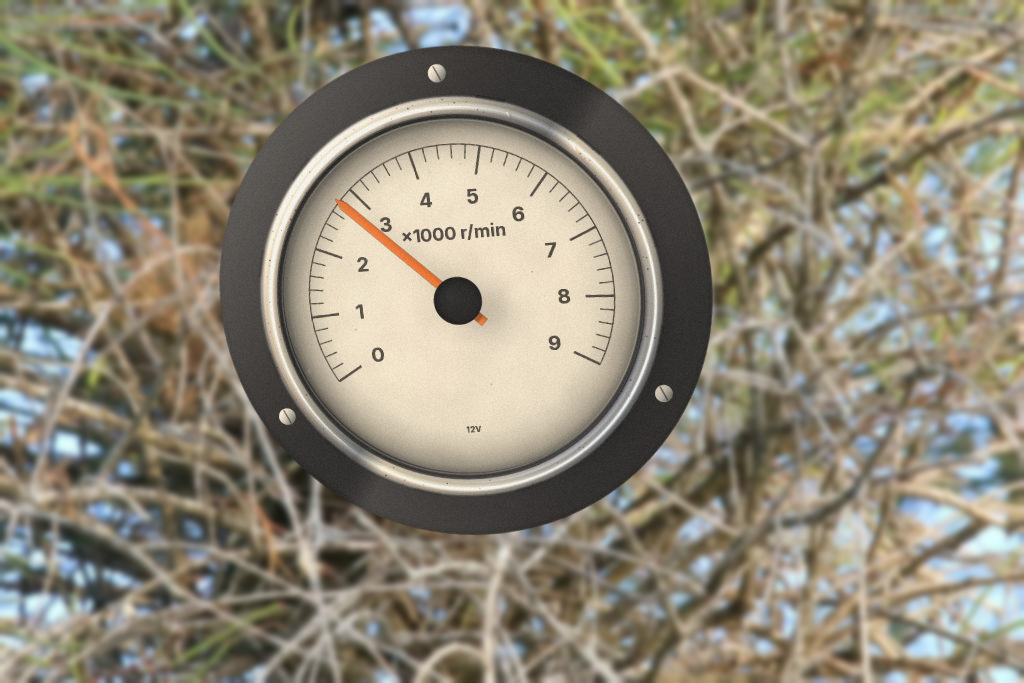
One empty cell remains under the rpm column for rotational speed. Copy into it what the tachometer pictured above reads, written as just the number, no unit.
2800
